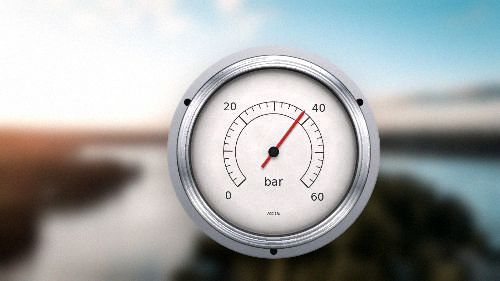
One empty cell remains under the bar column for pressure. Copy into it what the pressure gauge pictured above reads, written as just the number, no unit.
38
